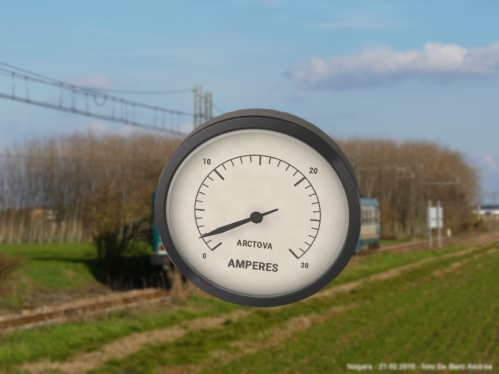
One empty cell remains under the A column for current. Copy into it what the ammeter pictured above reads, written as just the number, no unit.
2
